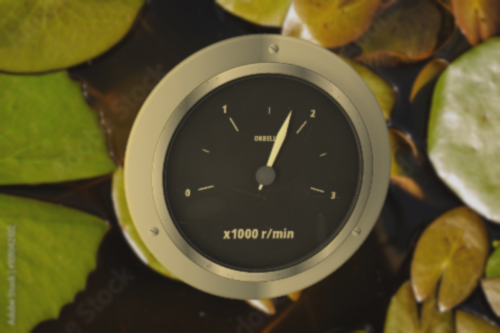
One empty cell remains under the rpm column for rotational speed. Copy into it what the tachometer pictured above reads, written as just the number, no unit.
1750
